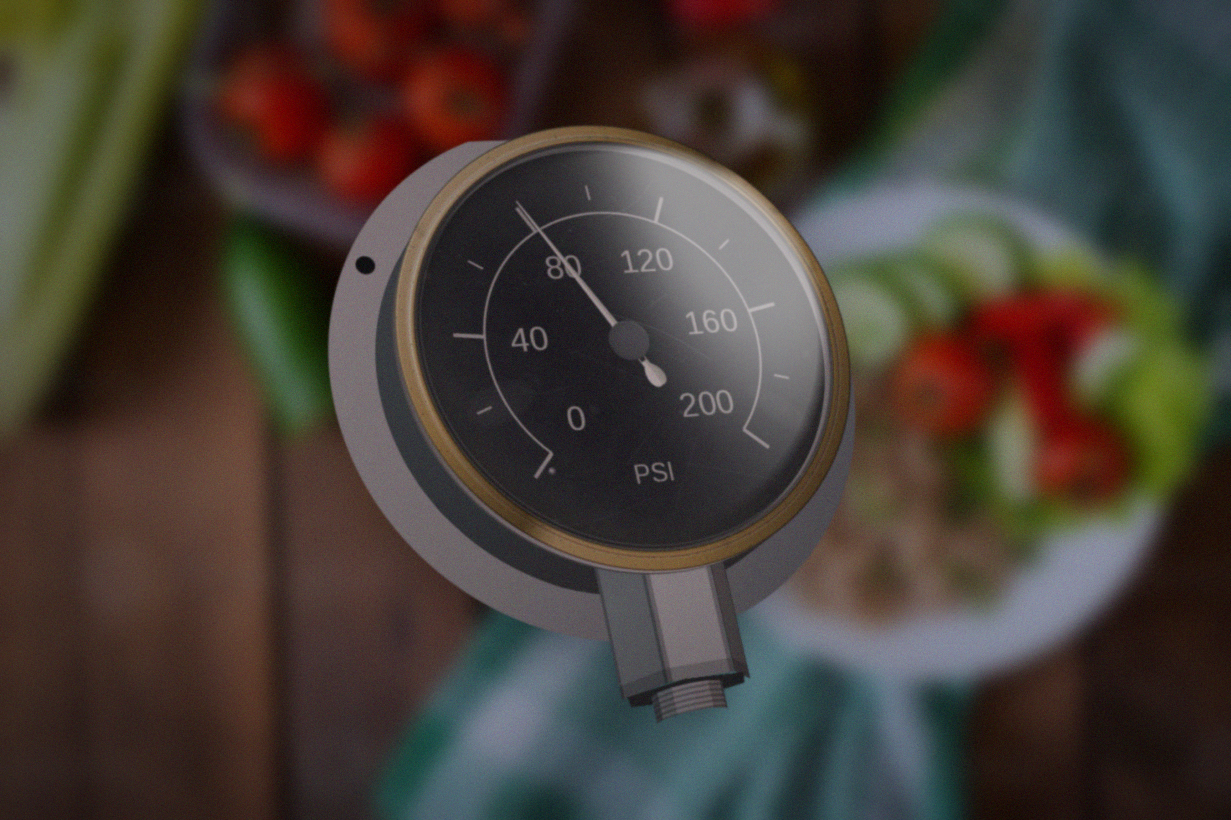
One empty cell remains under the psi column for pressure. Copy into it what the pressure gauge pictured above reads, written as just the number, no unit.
80
